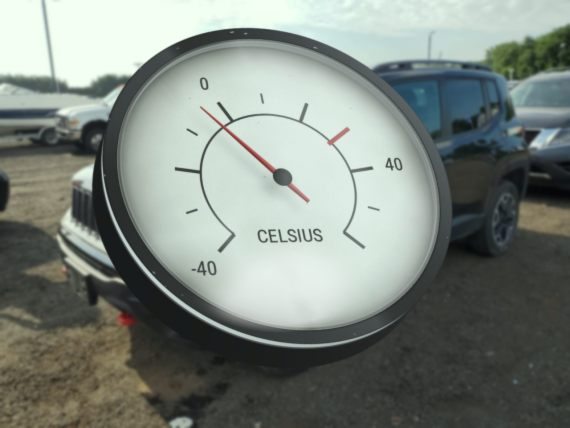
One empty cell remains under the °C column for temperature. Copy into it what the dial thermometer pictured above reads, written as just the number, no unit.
-5
